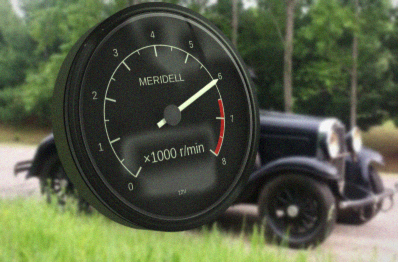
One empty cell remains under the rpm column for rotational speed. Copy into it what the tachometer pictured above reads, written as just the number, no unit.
6000
